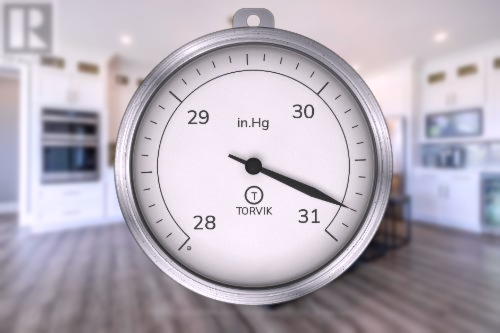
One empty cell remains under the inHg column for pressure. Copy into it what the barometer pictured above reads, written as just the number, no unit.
30.8
